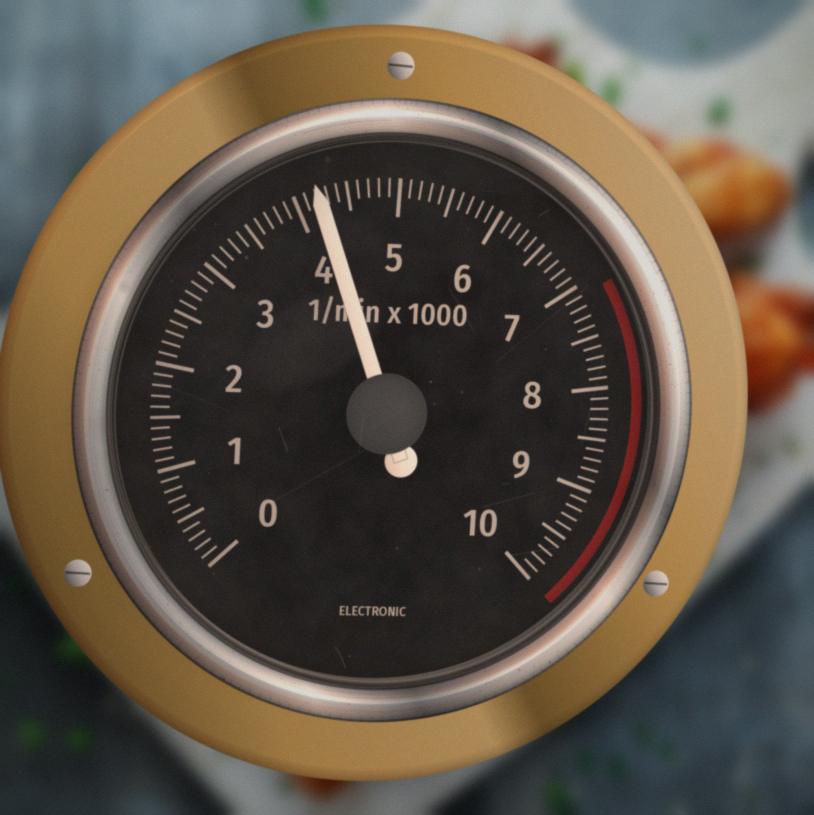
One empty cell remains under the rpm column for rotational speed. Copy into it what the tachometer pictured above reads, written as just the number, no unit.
4200
